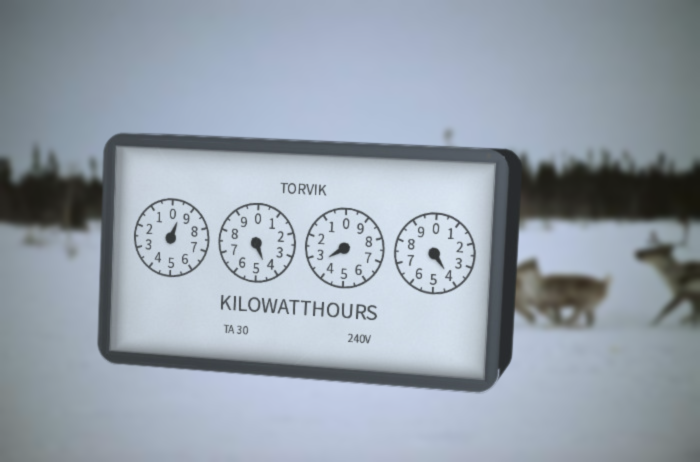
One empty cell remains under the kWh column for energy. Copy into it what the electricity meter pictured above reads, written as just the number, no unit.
9434
